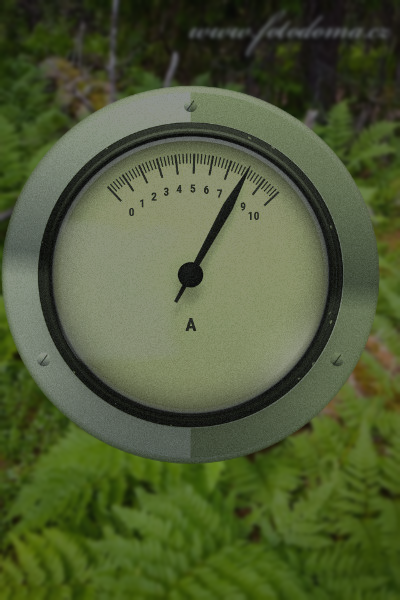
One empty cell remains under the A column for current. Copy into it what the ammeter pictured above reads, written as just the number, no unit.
8
